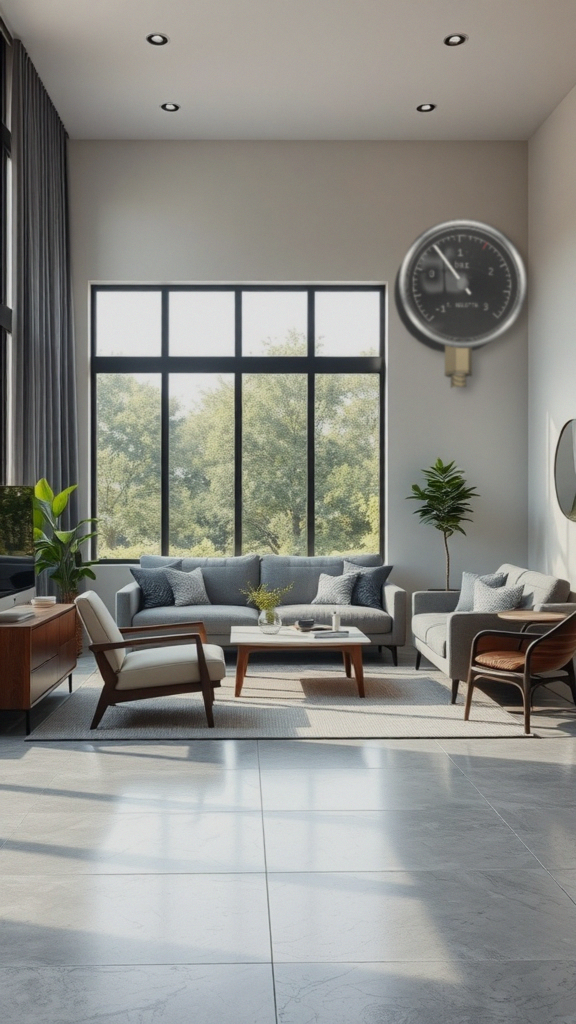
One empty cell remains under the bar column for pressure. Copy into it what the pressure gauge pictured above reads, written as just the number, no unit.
0.5
